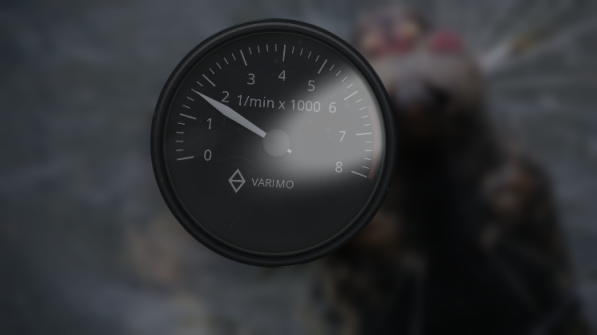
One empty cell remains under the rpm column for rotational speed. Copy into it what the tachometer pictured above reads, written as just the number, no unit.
1600
